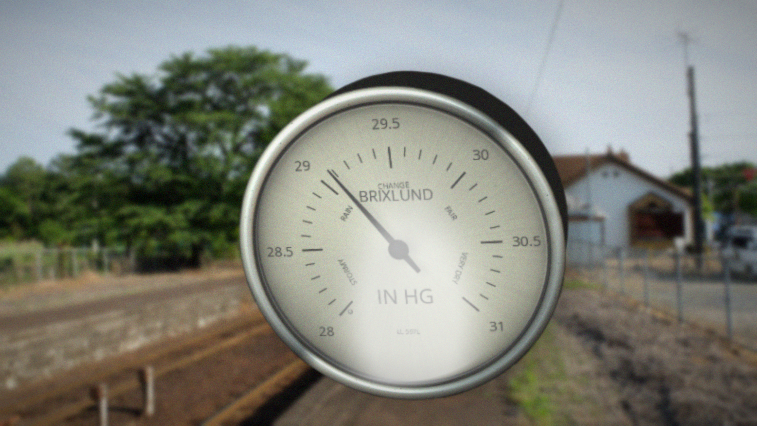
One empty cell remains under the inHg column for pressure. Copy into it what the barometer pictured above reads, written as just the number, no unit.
29.1
